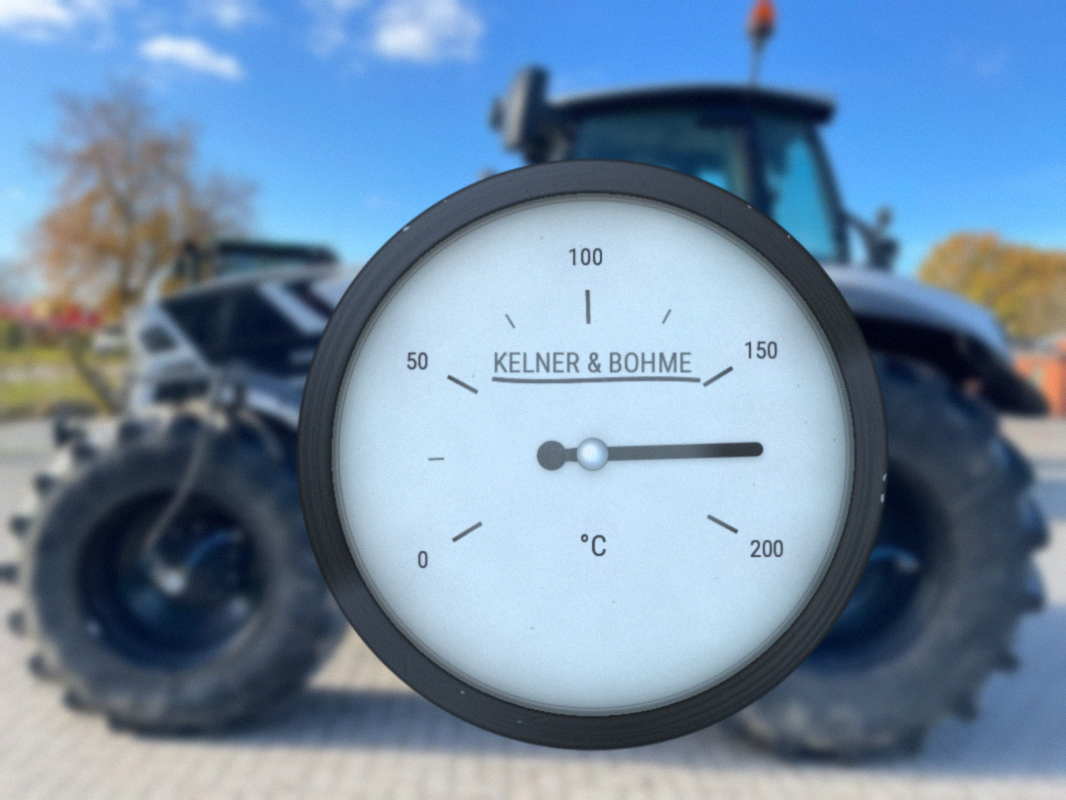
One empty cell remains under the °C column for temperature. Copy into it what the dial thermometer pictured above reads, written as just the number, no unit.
175
